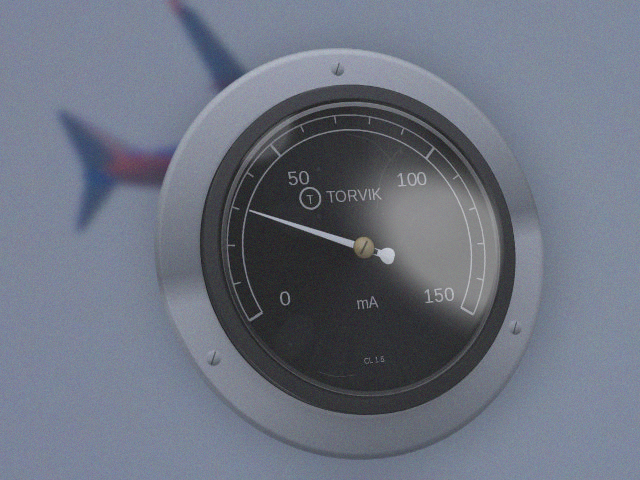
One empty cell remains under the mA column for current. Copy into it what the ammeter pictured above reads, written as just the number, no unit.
30
